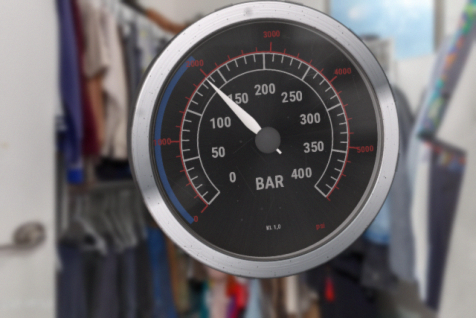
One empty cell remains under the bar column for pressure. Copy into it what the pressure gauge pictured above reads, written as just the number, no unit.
135
